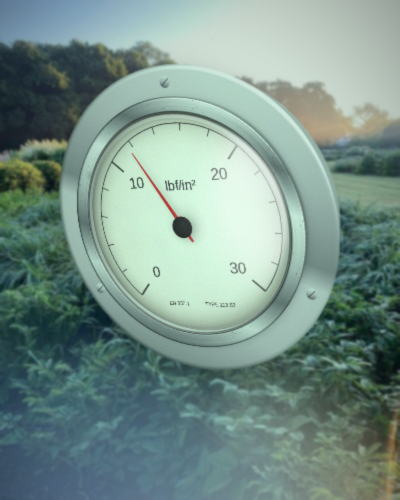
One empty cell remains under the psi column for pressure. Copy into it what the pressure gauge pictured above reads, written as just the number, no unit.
12
